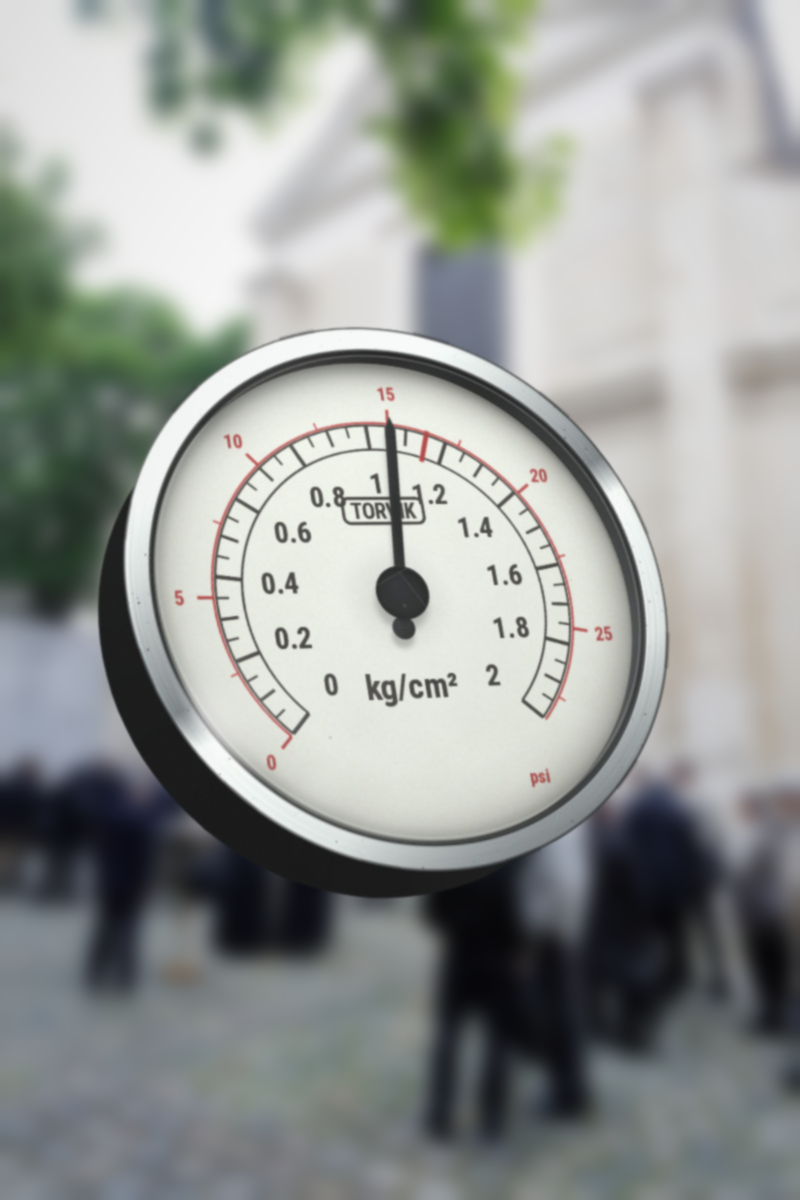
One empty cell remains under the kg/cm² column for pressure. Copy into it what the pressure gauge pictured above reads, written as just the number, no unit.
1.05
